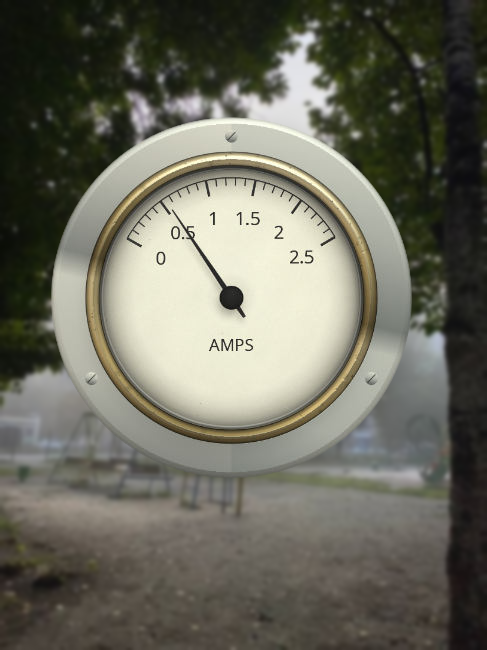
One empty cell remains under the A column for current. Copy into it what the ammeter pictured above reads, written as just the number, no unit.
0.55
